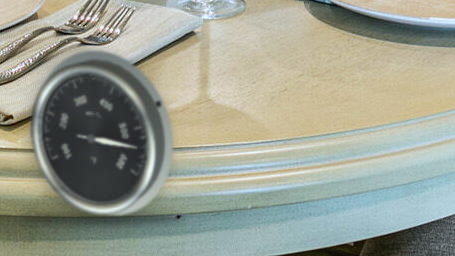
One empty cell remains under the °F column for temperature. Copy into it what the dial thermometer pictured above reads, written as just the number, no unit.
540
